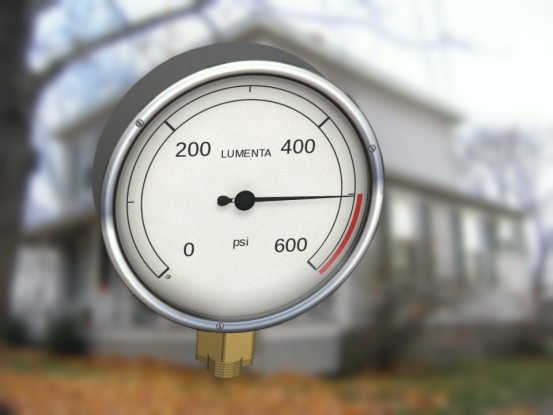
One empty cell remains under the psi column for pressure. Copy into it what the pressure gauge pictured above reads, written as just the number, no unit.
500
